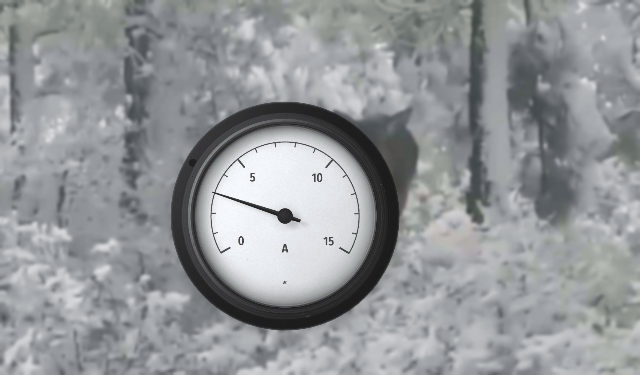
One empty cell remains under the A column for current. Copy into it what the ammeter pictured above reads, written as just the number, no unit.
3
